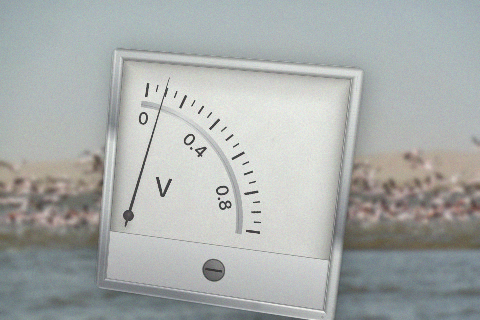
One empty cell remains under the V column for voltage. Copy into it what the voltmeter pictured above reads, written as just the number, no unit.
0.1
